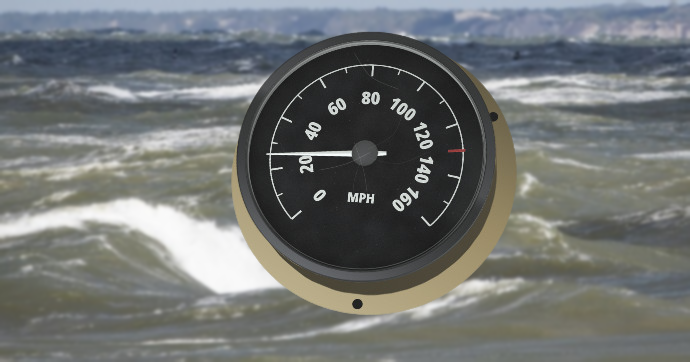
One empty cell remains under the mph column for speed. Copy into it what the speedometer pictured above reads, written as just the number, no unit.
25
